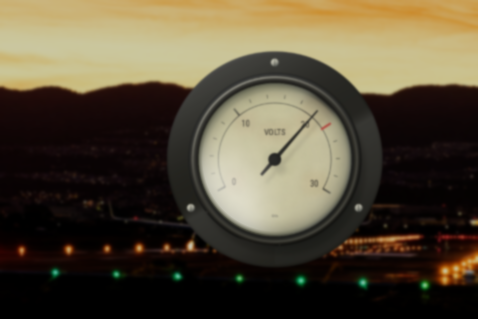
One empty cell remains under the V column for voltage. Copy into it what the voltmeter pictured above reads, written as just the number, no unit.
20
